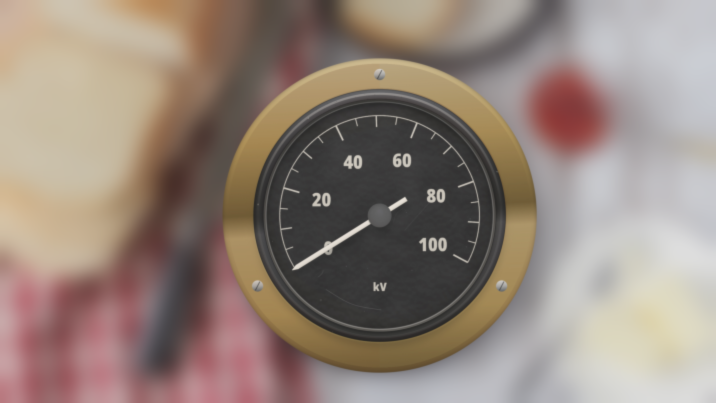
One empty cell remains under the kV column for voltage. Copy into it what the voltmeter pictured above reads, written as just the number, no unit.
0
